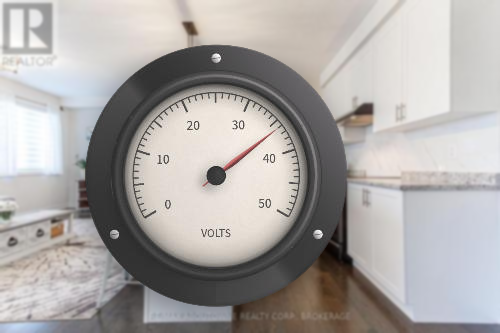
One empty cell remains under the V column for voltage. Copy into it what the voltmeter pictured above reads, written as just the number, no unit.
36
